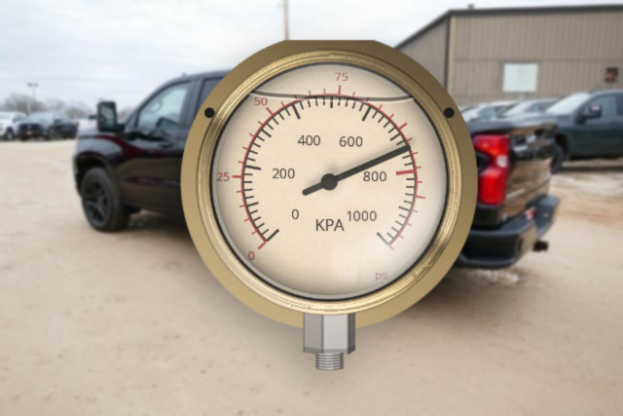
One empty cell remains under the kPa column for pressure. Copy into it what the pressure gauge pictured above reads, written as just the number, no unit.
740
